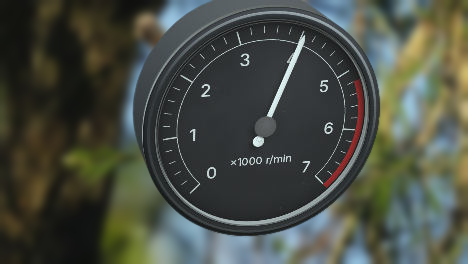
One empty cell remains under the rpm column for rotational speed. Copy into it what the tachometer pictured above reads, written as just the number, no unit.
4000
